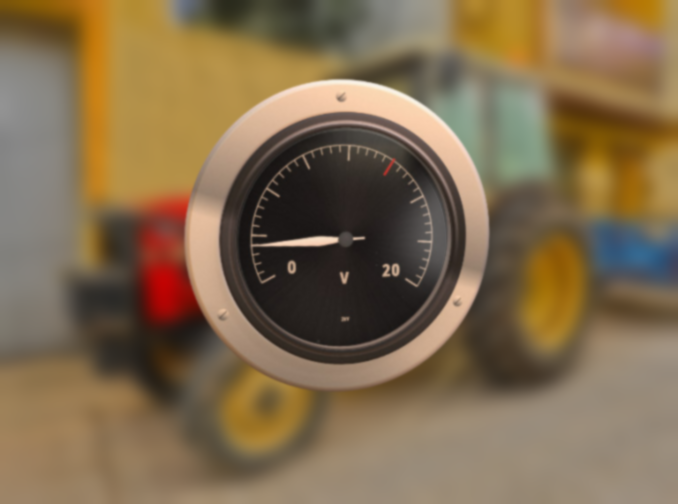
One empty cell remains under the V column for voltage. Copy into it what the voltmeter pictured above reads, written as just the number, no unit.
2
